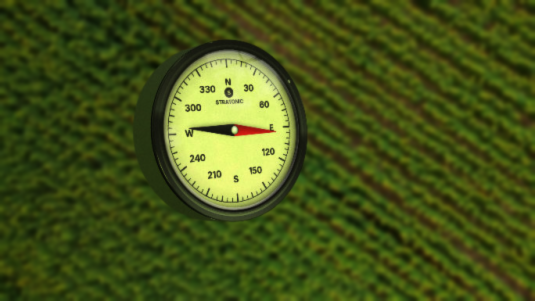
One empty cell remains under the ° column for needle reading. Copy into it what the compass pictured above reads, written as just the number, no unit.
95
